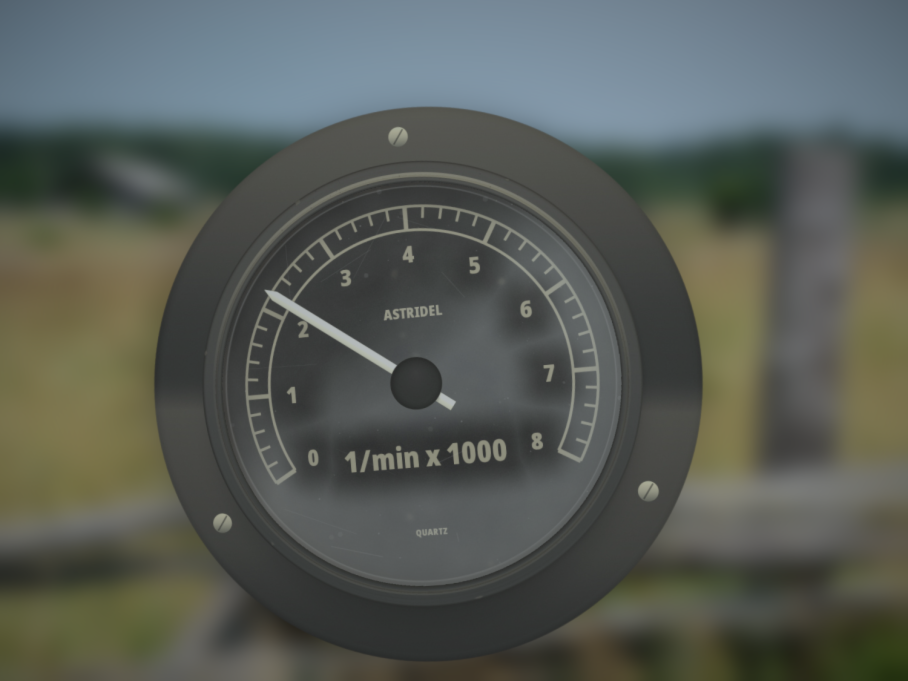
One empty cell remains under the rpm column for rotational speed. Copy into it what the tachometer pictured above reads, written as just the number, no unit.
2200
